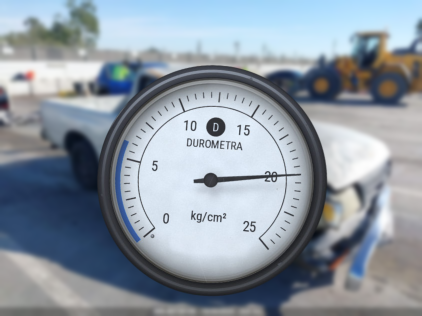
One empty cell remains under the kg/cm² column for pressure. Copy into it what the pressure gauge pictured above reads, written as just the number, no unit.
20
